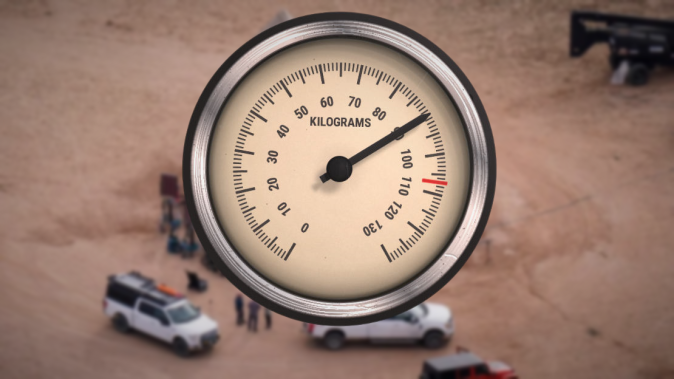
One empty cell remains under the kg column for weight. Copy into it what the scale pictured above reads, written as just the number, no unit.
90
